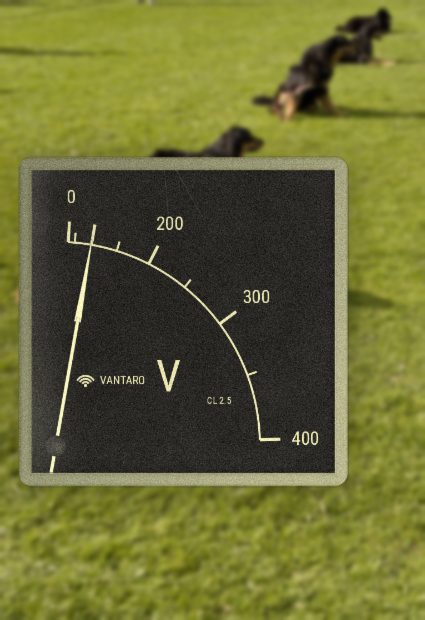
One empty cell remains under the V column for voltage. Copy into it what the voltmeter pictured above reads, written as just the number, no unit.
100
